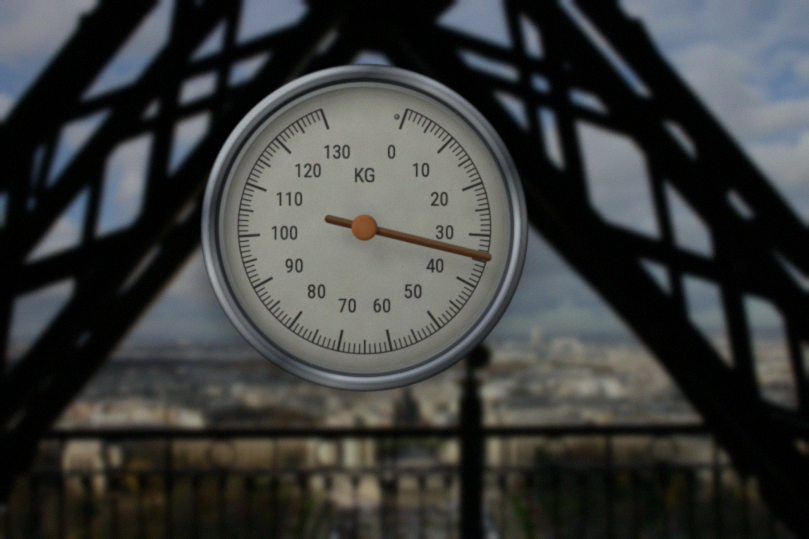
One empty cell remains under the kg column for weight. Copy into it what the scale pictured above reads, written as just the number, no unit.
34
